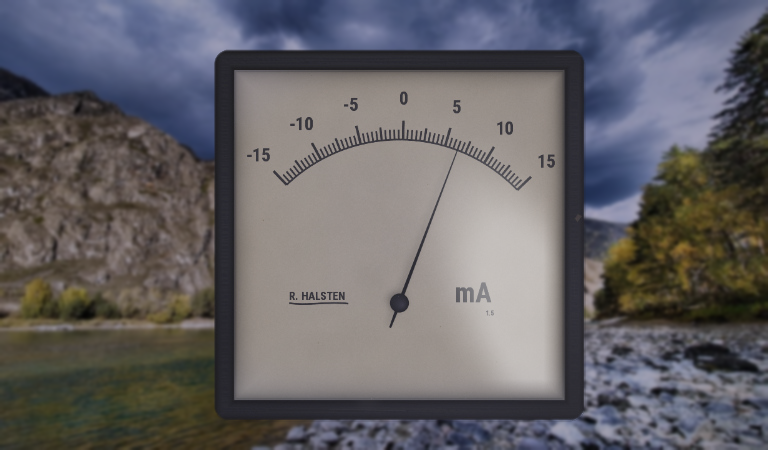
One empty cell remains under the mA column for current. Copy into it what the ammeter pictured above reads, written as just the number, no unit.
6.5
